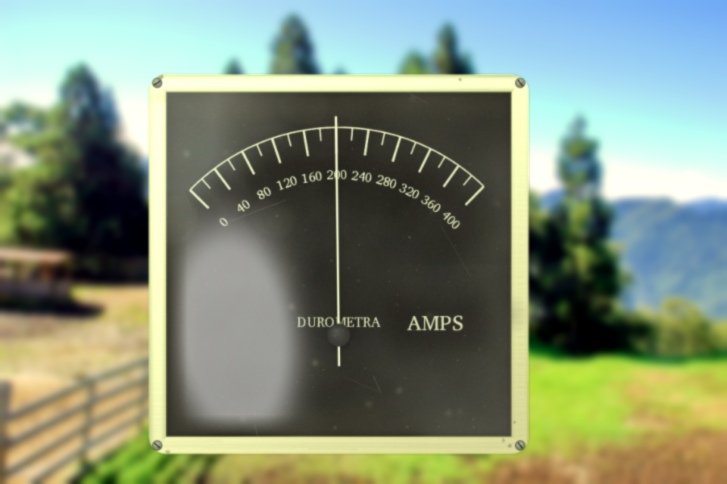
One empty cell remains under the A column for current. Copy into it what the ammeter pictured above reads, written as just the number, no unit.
200
